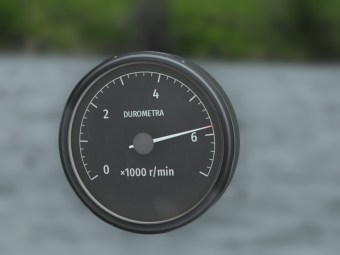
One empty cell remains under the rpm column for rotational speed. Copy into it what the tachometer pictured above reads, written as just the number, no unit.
5800
